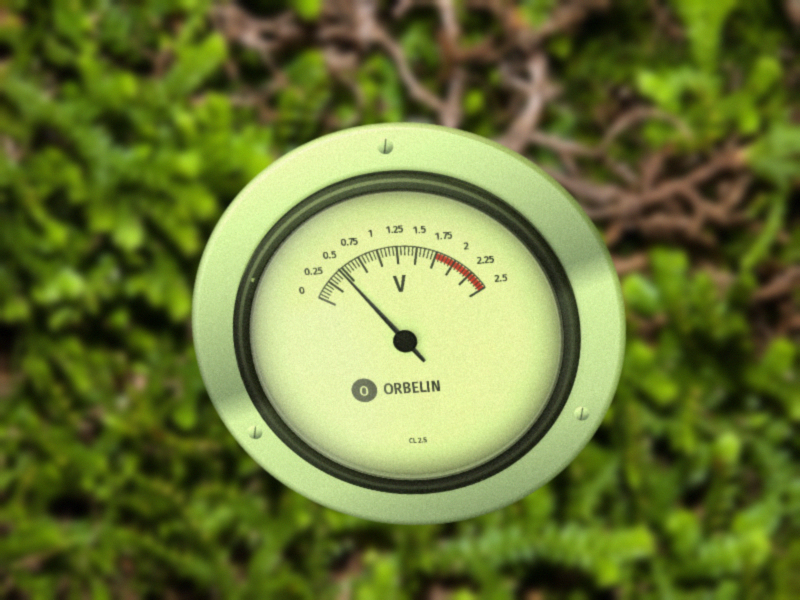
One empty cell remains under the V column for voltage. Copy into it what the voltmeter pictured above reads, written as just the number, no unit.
0.5
